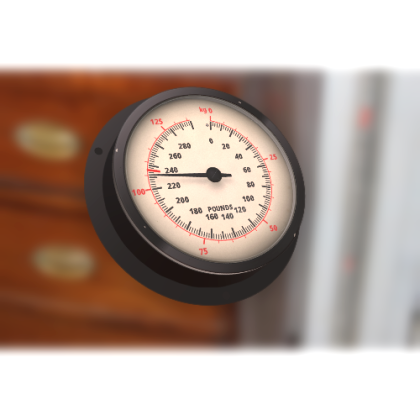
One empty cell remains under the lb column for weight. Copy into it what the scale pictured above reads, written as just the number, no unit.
230
